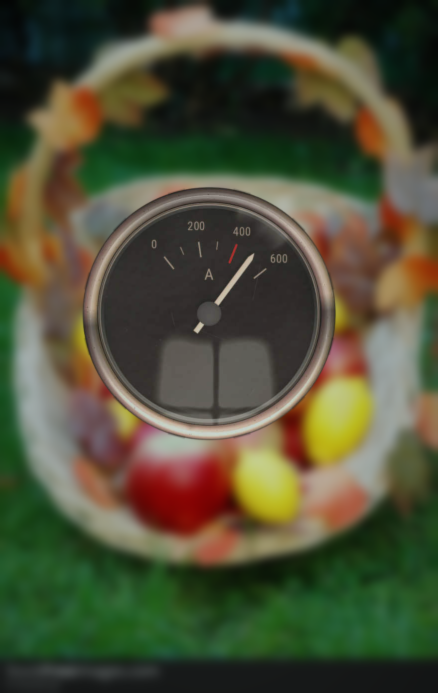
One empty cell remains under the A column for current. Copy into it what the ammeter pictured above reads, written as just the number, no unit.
500
